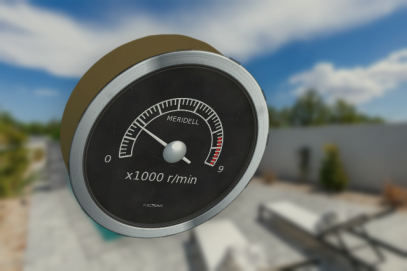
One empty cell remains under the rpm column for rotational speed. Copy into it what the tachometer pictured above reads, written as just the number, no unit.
1800
